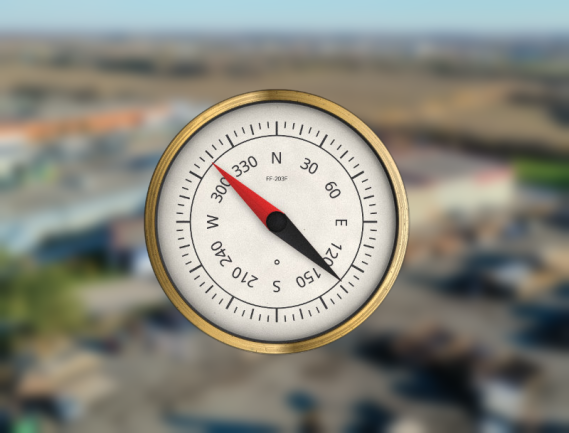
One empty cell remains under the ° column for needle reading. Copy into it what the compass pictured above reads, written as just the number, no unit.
312.5
